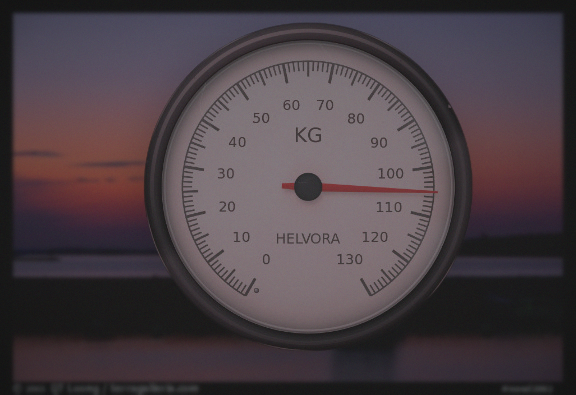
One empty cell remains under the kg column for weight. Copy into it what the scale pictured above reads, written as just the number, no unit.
105
